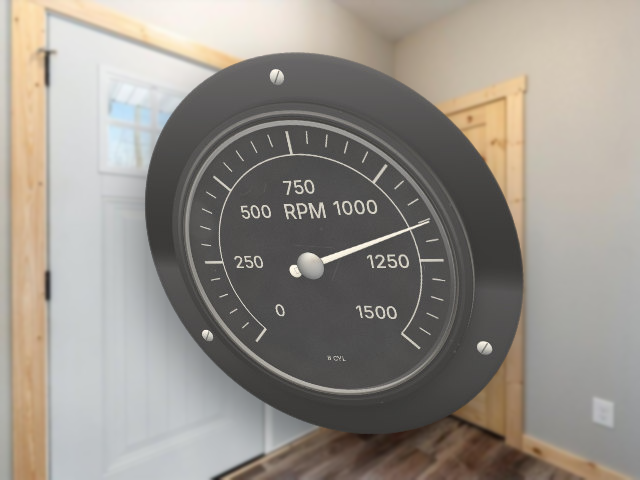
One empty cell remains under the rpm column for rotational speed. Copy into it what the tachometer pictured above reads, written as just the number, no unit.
1150
